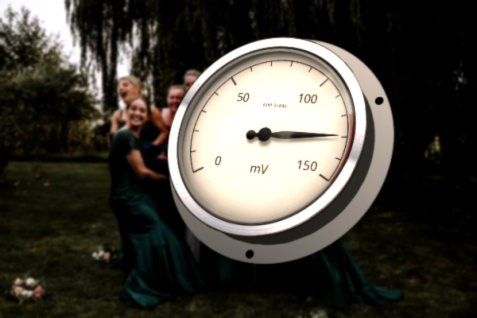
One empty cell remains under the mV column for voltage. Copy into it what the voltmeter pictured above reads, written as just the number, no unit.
130
